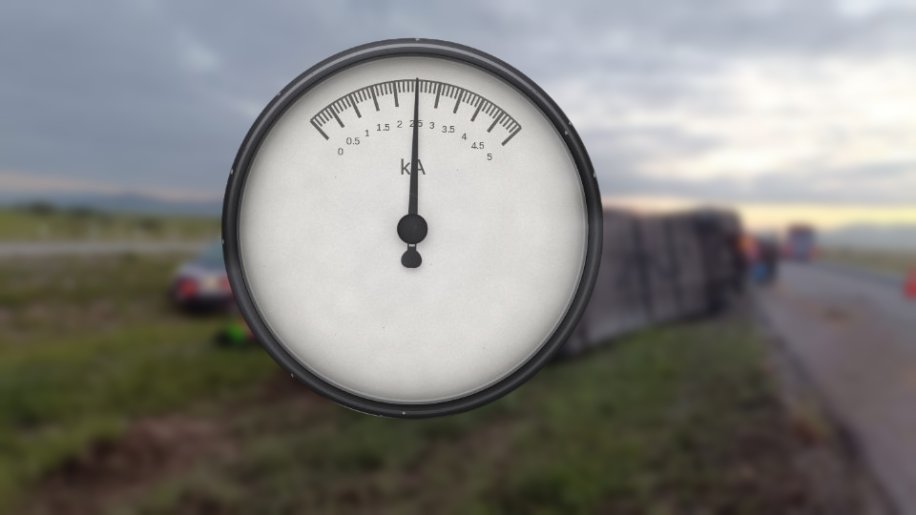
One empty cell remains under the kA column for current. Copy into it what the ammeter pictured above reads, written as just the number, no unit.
2.5
